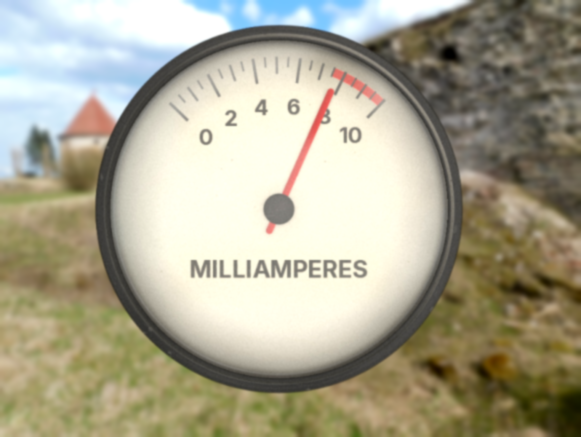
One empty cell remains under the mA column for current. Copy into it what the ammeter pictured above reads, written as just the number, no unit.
7.75
